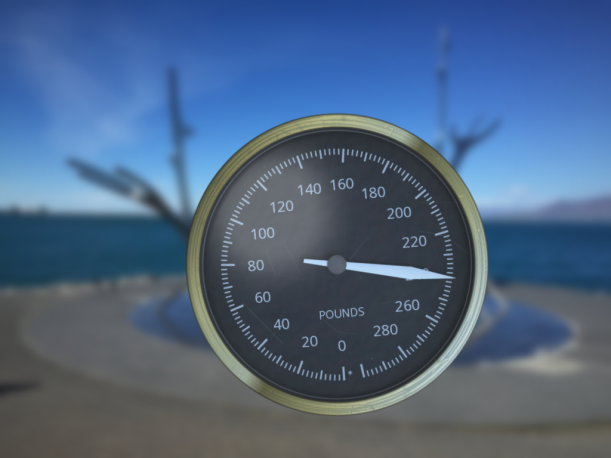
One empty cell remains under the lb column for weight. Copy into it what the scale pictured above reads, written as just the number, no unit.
240
